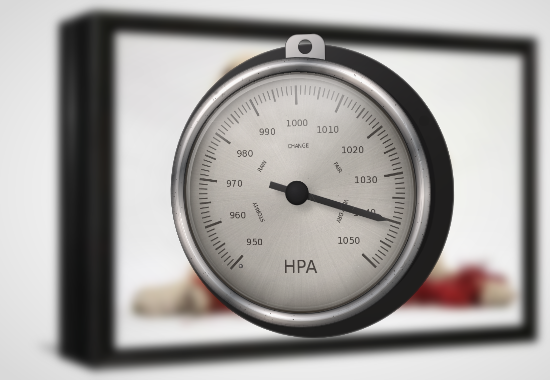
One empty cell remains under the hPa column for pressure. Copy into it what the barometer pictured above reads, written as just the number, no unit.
1040
